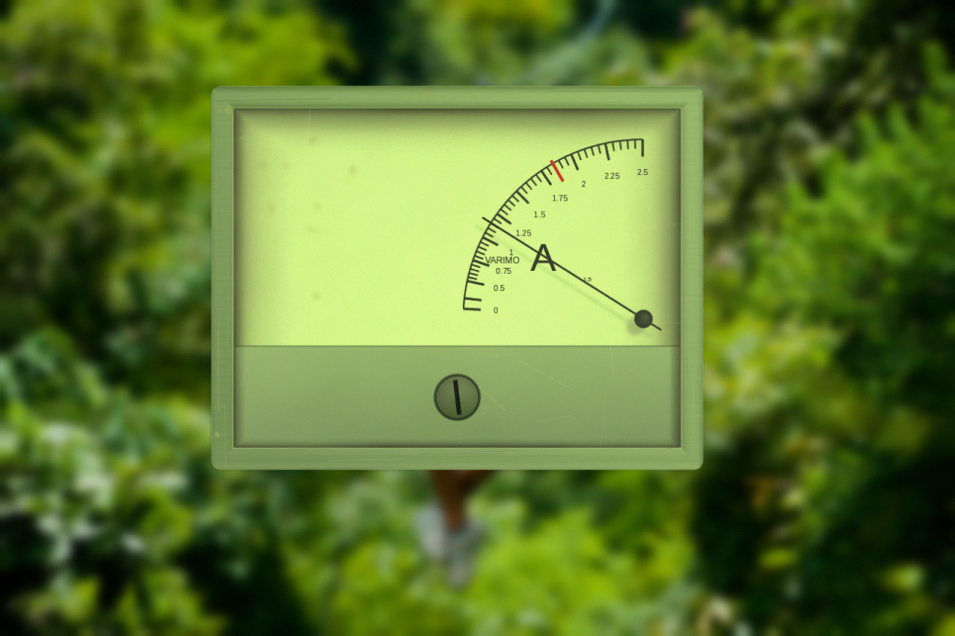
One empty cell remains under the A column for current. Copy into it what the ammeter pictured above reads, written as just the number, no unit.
1.15
